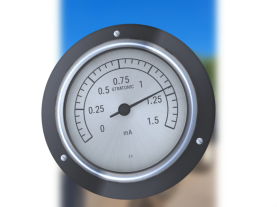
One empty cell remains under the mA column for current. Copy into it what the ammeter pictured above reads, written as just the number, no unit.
1.2
